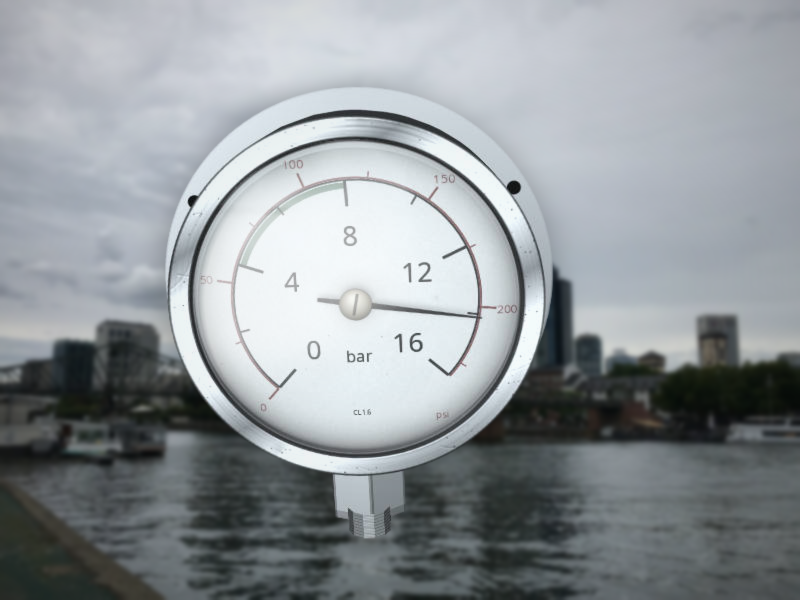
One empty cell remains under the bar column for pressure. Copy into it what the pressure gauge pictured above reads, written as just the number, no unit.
14
